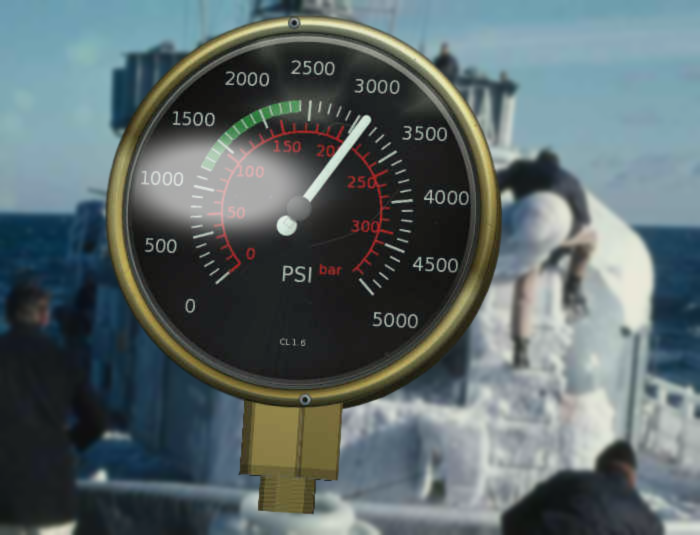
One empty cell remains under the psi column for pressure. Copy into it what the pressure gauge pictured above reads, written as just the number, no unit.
3100
